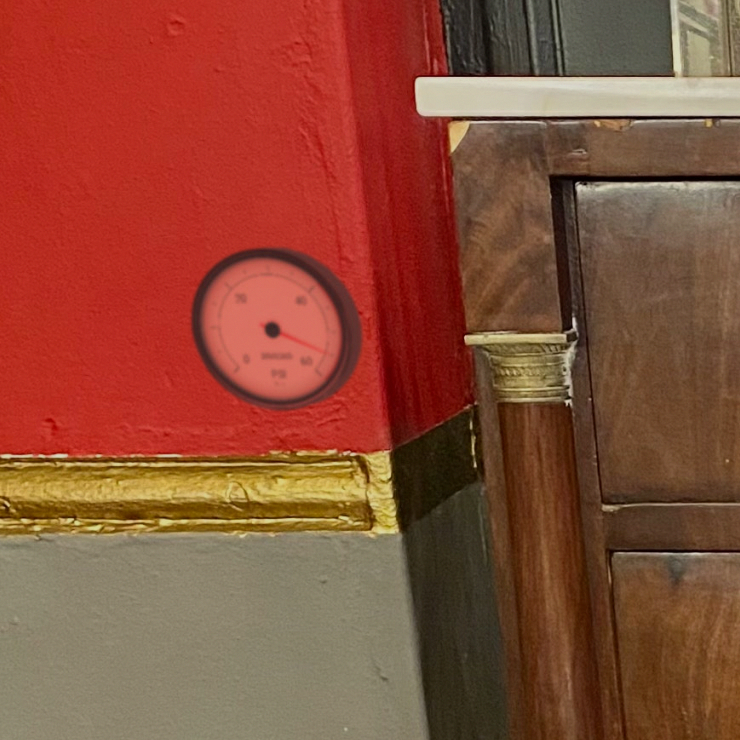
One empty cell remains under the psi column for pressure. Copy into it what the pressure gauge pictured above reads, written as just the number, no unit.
55
